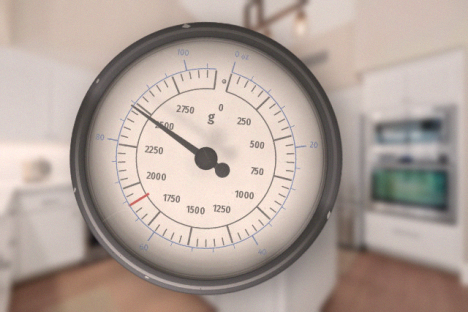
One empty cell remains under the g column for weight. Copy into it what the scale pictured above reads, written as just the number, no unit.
2475
